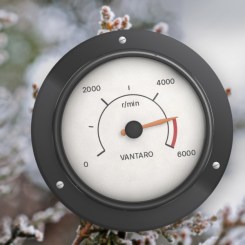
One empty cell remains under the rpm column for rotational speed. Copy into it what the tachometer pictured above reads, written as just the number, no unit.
5000
